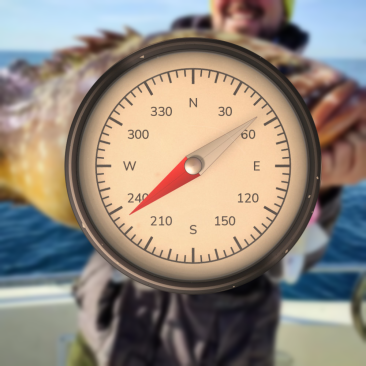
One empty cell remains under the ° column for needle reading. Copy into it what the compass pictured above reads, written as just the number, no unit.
232.5
